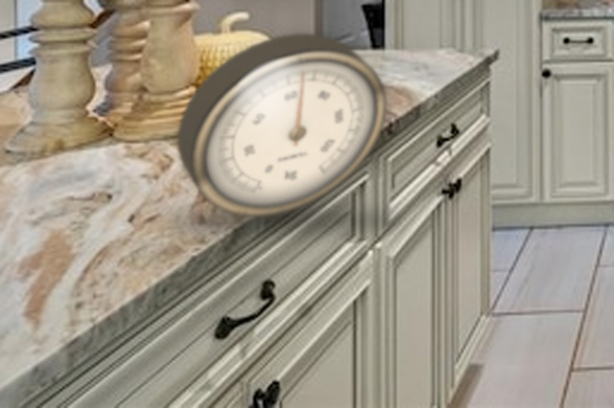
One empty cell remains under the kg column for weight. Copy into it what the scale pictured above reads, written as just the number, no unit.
65
